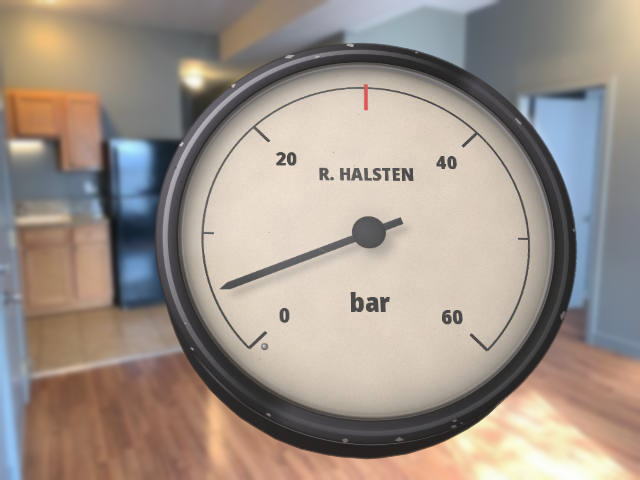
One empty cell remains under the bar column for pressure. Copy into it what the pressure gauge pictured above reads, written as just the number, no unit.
5
